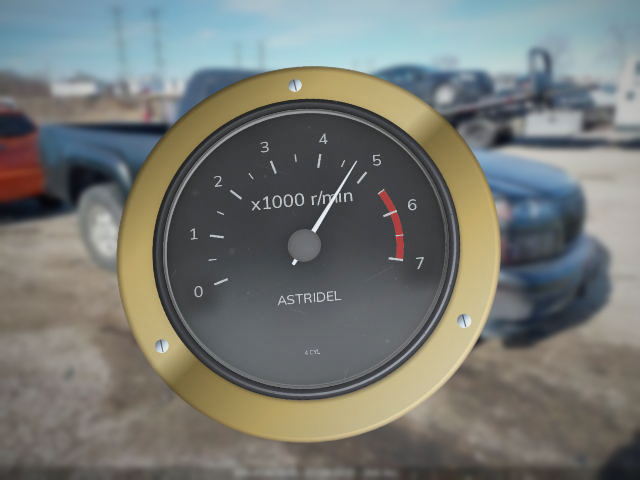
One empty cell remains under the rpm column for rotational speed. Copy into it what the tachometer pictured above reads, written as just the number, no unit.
4750
